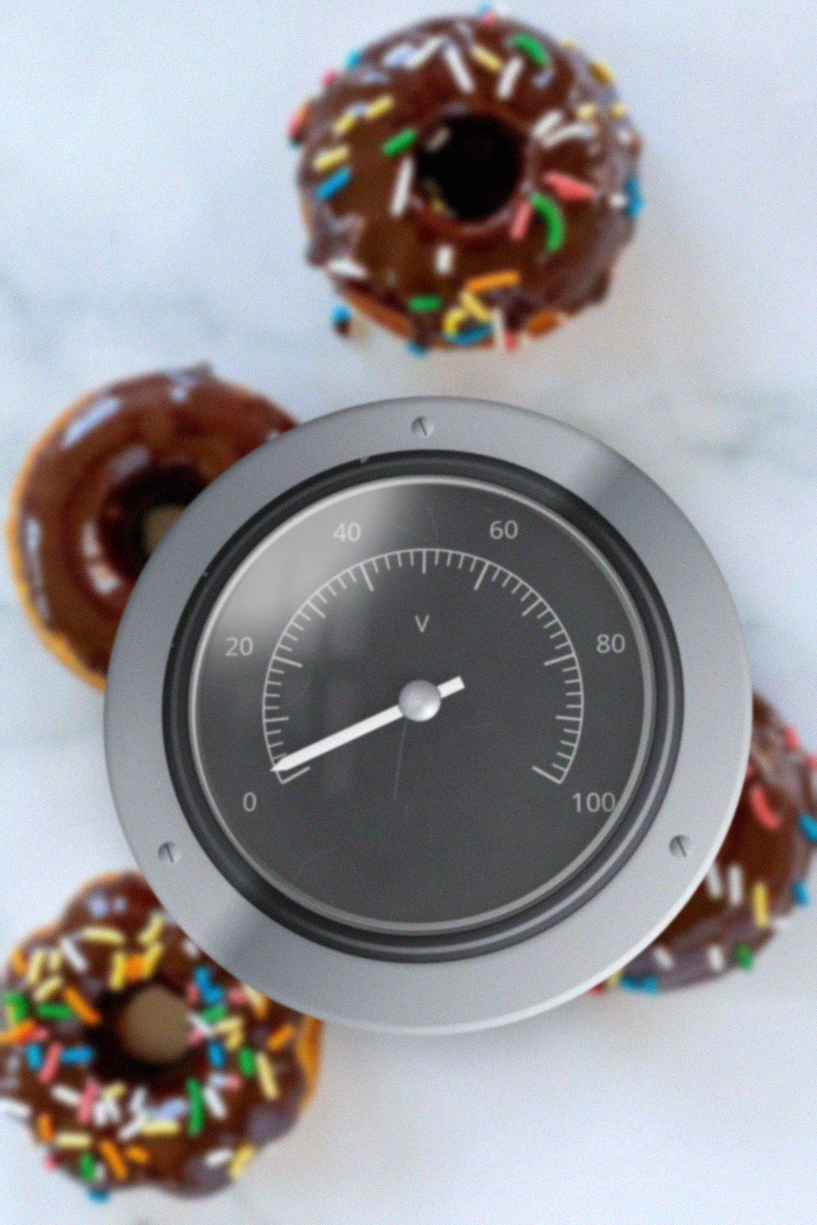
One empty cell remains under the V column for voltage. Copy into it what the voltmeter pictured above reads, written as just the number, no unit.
2
